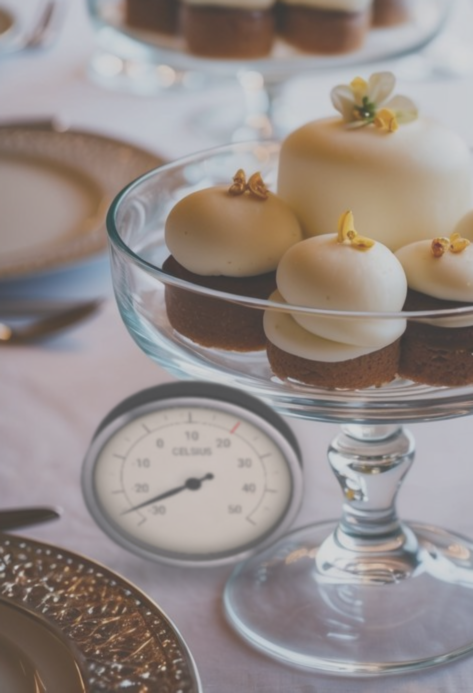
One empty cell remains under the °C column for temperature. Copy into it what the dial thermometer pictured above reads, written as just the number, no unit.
-25
